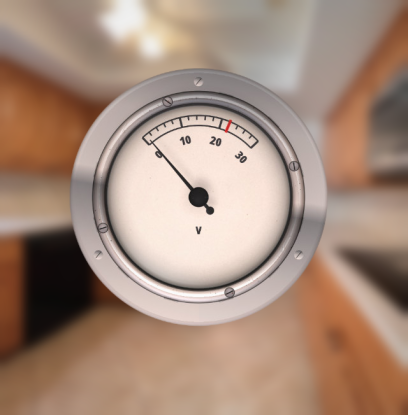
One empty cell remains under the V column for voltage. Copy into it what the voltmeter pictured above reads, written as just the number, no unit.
1
